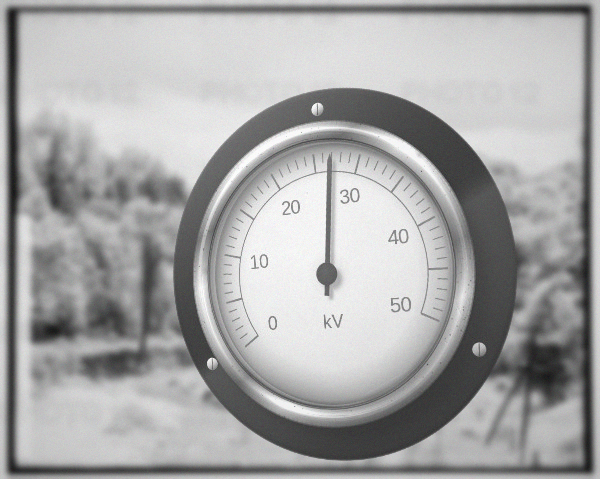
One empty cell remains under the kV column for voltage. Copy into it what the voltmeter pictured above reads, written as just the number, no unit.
27
